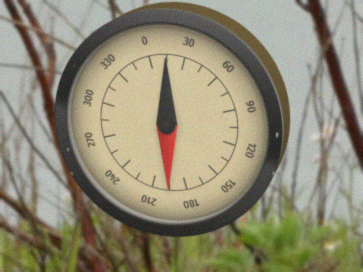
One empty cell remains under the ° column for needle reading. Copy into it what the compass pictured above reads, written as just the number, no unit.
195
